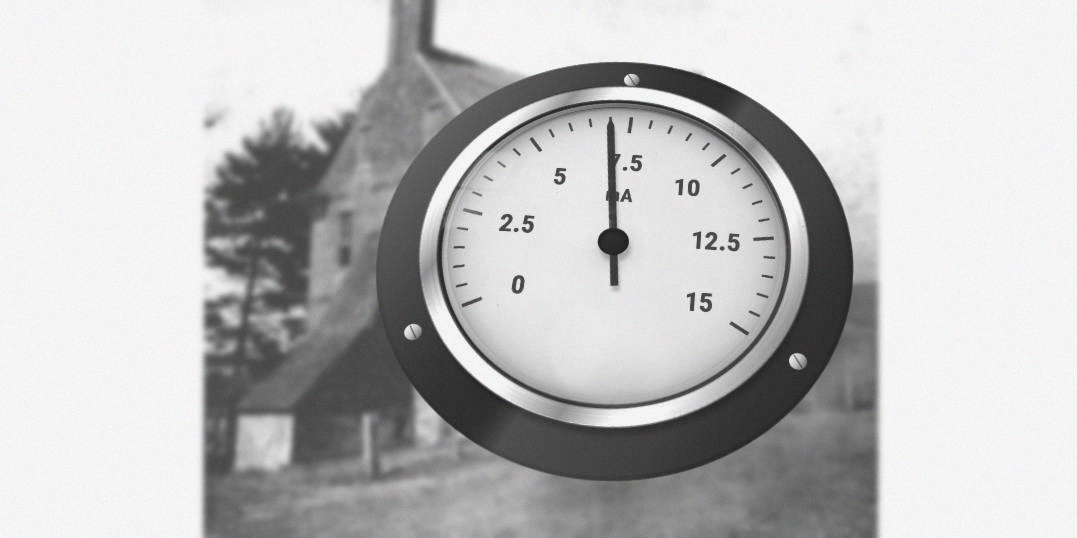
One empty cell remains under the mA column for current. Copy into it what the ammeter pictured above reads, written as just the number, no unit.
7
